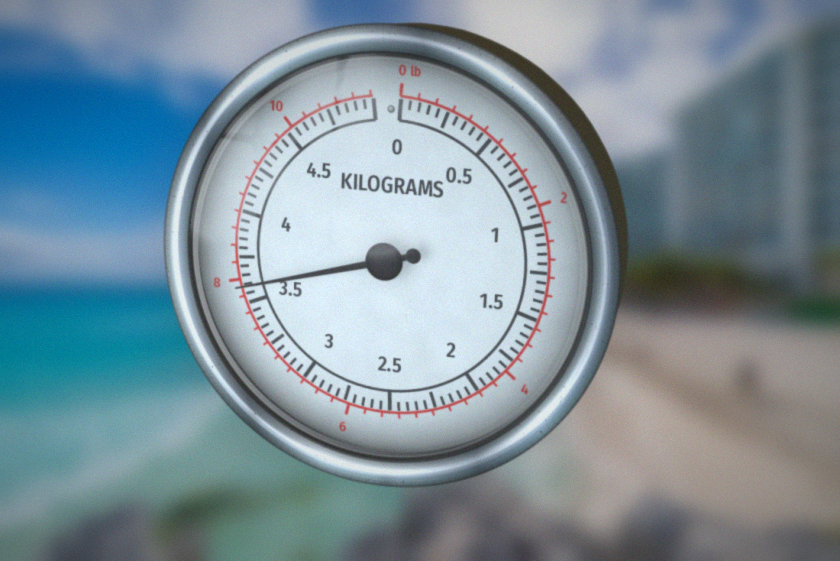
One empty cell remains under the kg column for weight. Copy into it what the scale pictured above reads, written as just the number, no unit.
3.6
